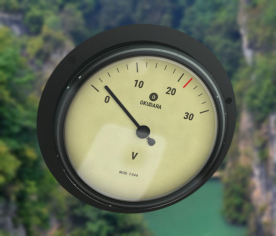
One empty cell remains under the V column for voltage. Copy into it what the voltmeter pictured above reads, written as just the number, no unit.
2
